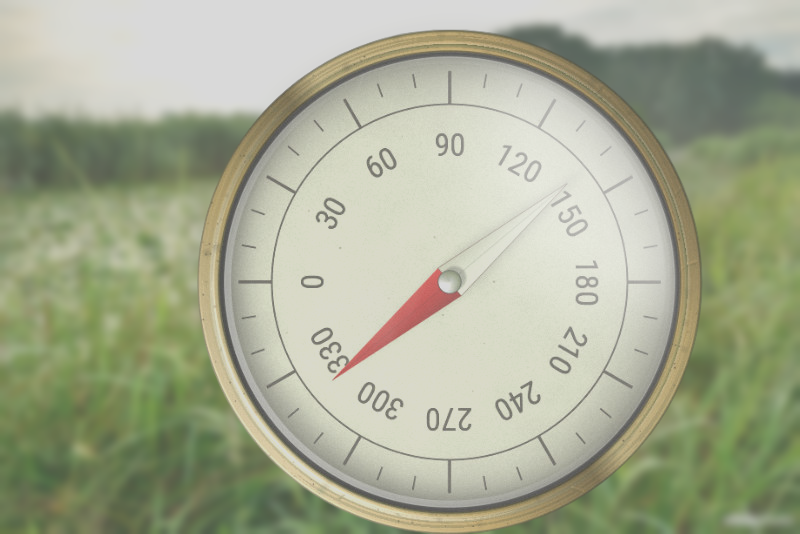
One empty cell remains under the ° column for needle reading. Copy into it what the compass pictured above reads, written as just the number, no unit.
320
